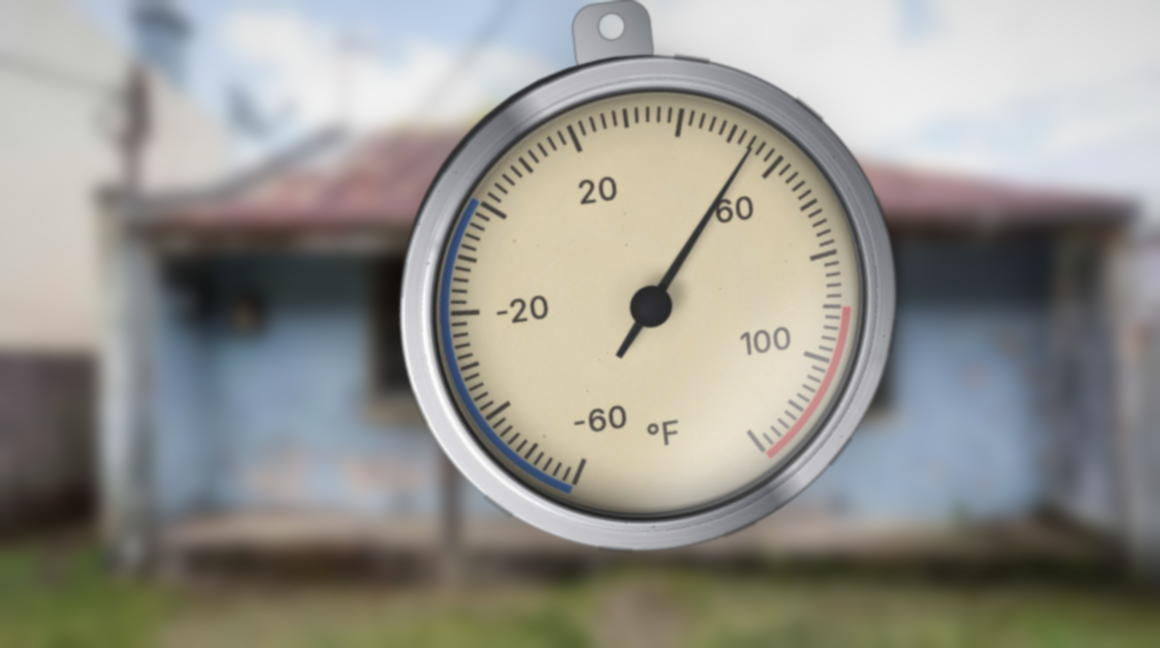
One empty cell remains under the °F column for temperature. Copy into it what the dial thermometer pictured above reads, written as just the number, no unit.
54
